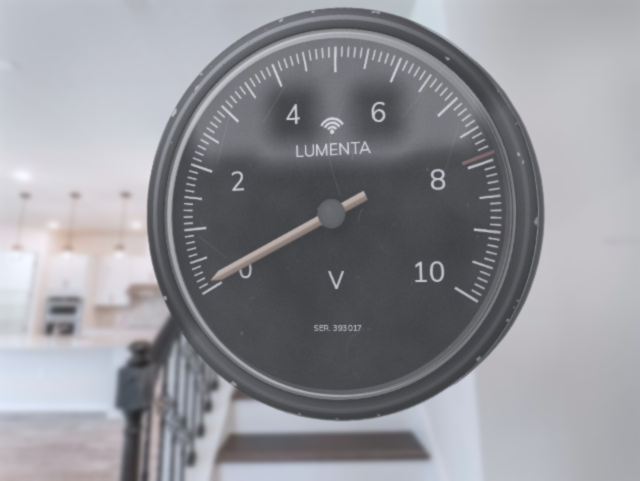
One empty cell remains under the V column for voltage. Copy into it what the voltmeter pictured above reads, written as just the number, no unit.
0.1
